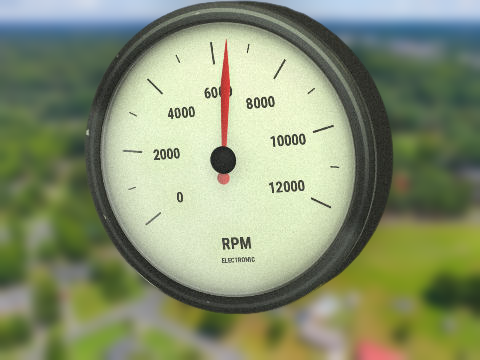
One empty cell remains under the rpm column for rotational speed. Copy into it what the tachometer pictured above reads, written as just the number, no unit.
6500
